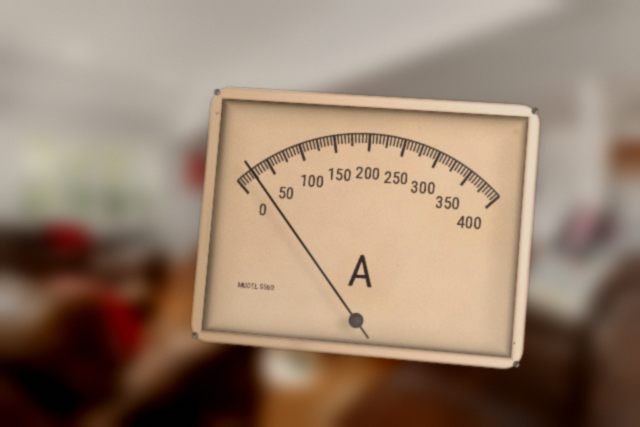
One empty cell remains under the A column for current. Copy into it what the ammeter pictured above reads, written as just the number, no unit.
25
